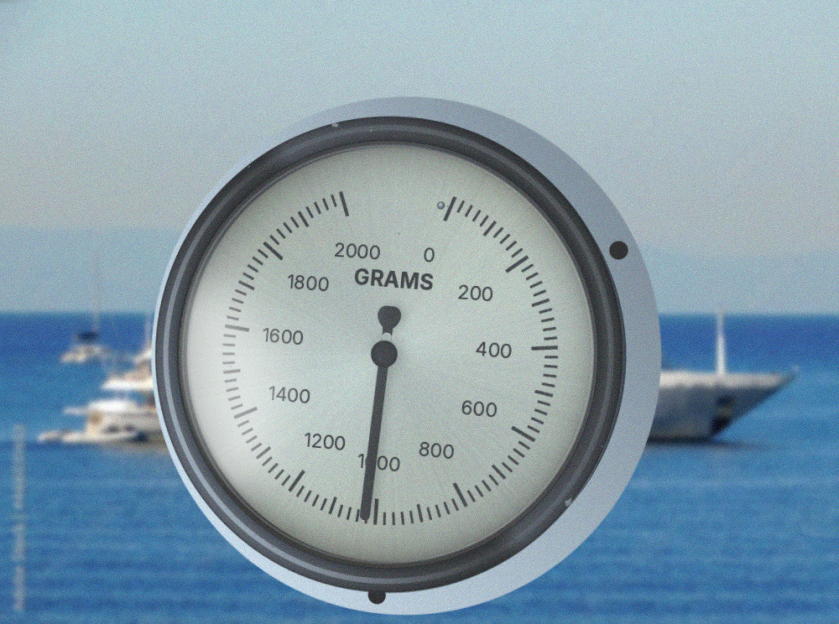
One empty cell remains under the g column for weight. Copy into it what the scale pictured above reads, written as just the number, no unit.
1020
